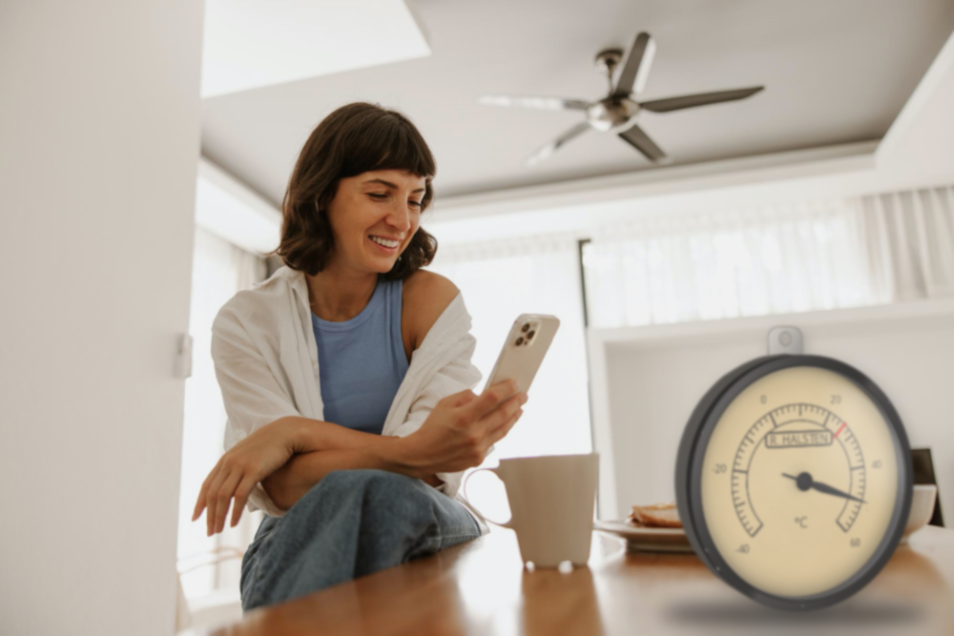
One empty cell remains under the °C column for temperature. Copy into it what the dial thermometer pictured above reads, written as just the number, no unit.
50
